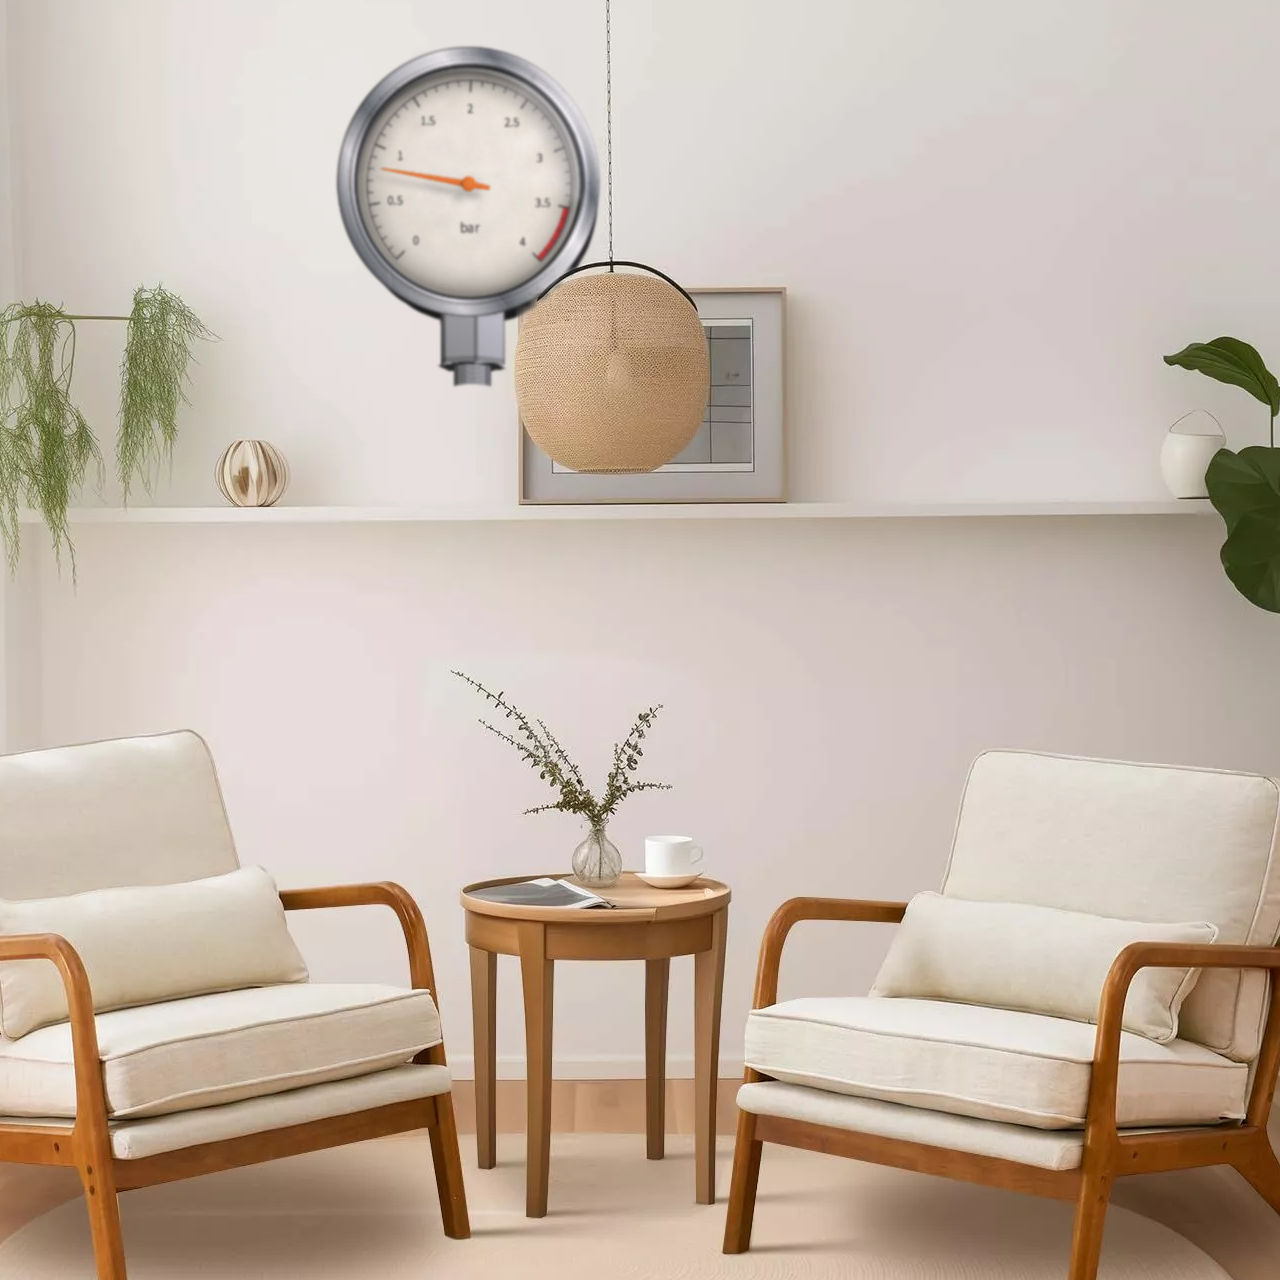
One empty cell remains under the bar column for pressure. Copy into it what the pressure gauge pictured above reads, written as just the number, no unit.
0.8
